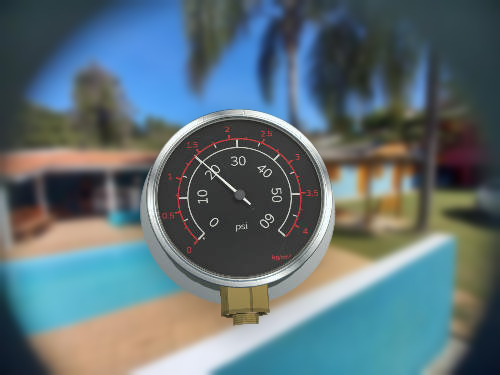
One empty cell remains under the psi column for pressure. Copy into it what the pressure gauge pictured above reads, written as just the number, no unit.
20
